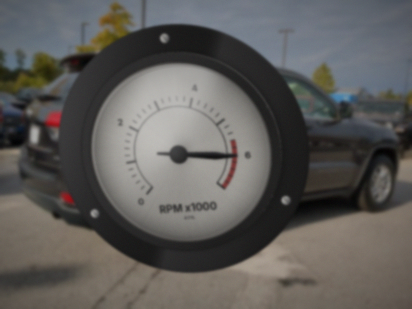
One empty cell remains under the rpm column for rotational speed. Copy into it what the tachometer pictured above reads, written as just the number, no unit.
6000
